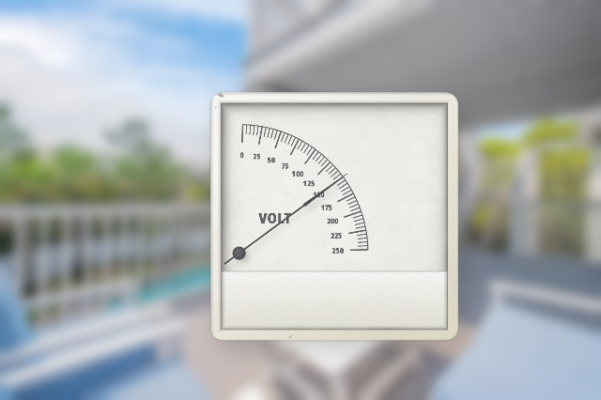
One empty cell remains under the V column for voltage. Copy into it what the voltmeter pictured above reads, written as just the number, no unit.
150
